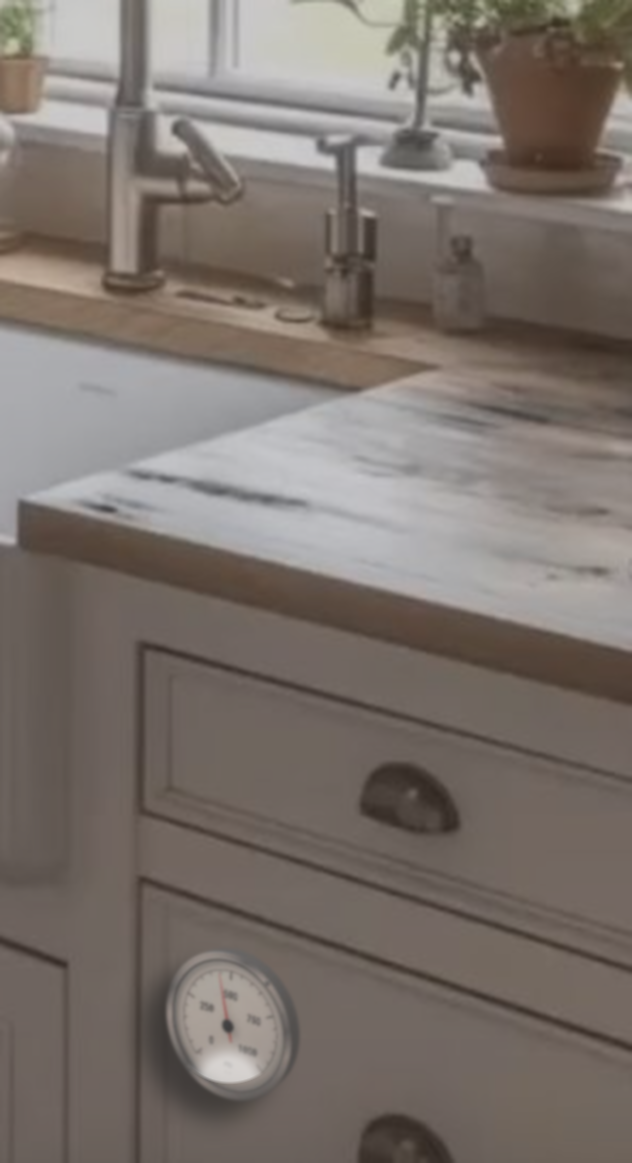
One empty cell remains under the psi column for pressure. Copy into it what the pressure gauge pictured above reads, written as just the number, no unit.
450
